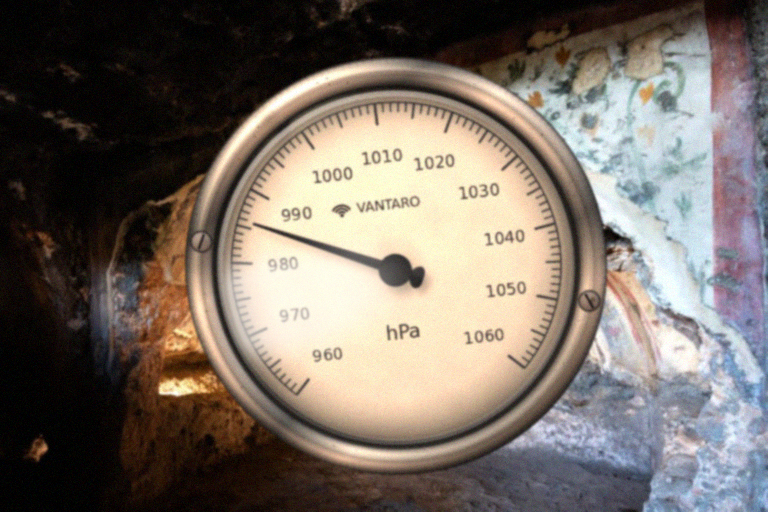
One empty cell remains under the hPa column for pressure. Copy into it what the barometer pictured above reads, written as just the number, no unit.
986
